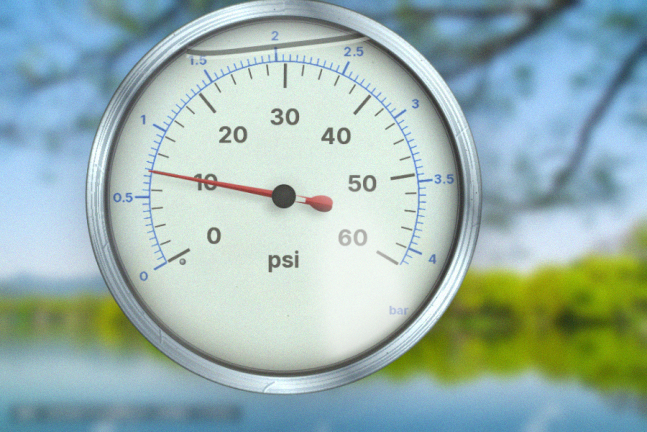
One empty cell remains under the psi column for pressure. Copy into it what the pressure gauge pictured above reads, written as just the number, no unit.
10
